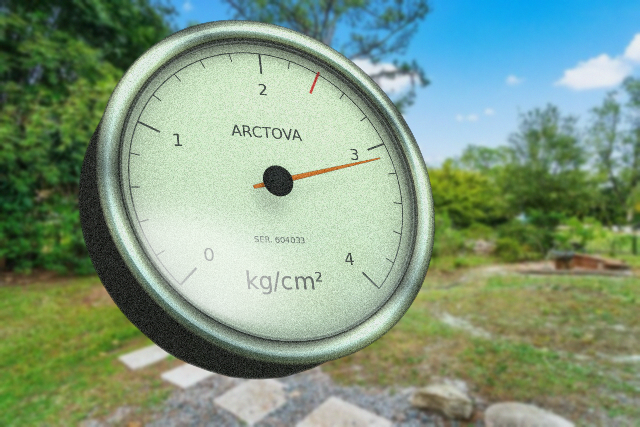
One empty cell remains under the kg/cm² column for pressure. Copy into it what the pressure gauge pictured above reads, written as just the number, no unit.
3.1
